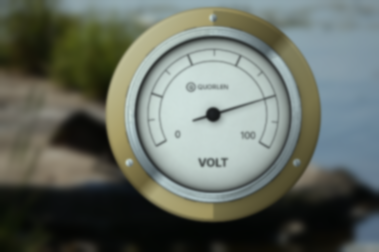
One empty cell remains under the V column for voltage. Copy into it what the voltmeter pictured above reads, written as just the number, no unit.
80
